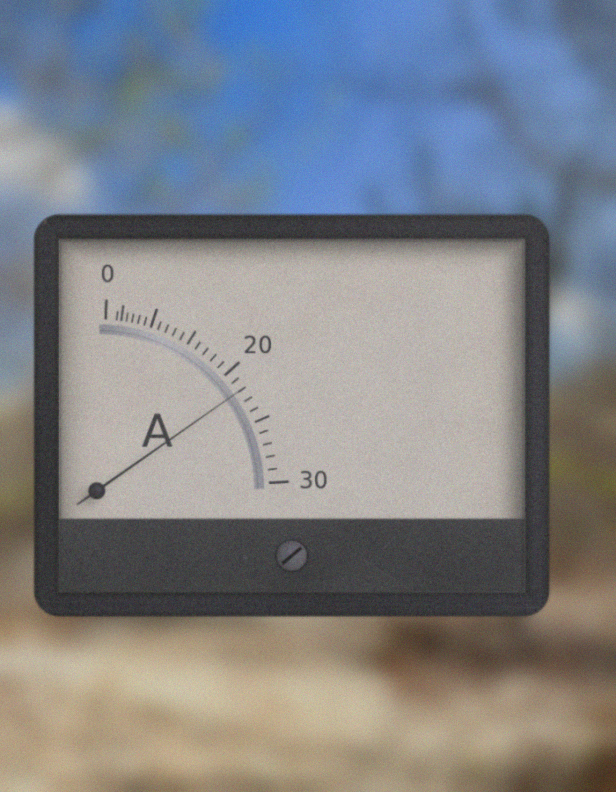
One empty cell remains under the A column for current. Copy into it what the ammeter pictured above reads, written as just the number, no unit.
22
